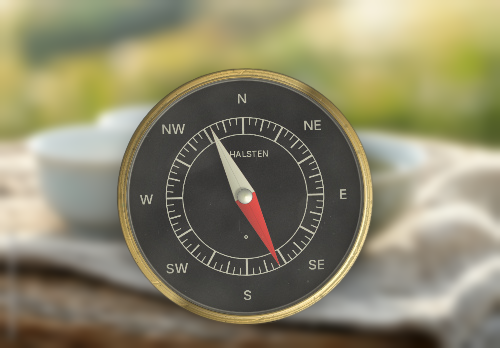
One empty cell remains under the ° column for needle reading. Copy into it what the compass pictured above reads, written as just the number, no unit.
155
